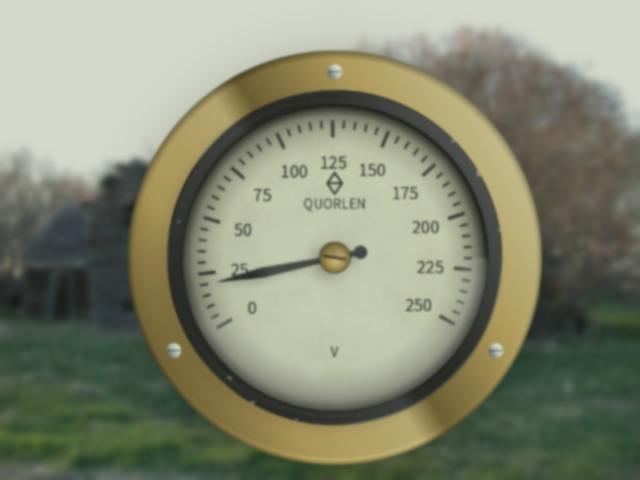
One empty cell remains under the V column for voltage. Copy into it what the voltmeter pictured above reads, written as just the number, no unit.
20
